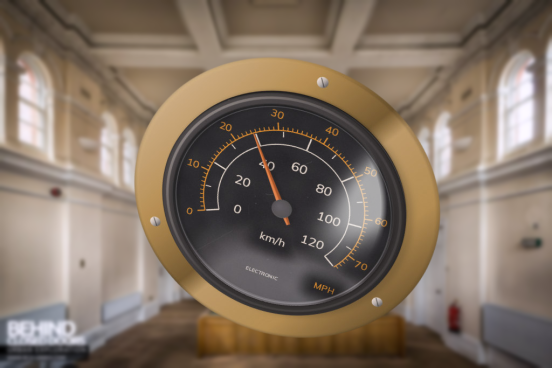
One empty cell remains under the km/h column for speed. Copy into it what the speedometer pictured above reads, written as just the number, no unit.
40
